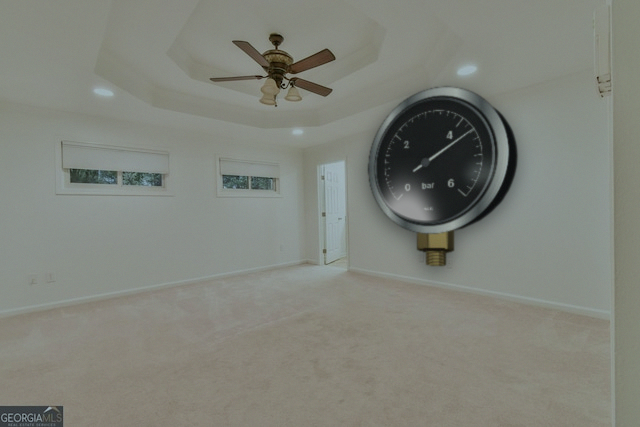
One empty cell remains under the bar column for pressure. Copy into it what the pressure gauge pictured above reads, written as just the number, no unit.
4.4
